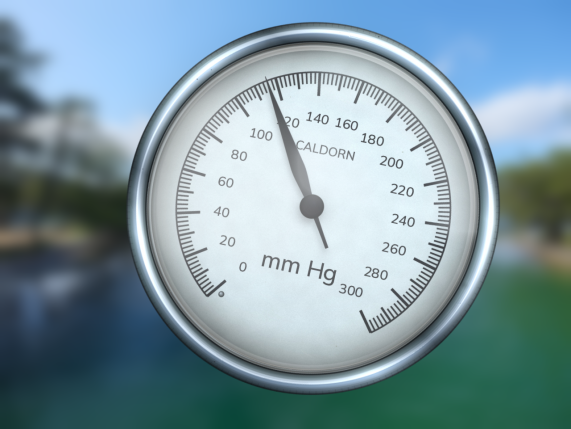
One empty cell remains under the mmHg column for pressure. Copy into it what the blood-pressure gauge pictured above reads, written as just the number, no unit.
116
